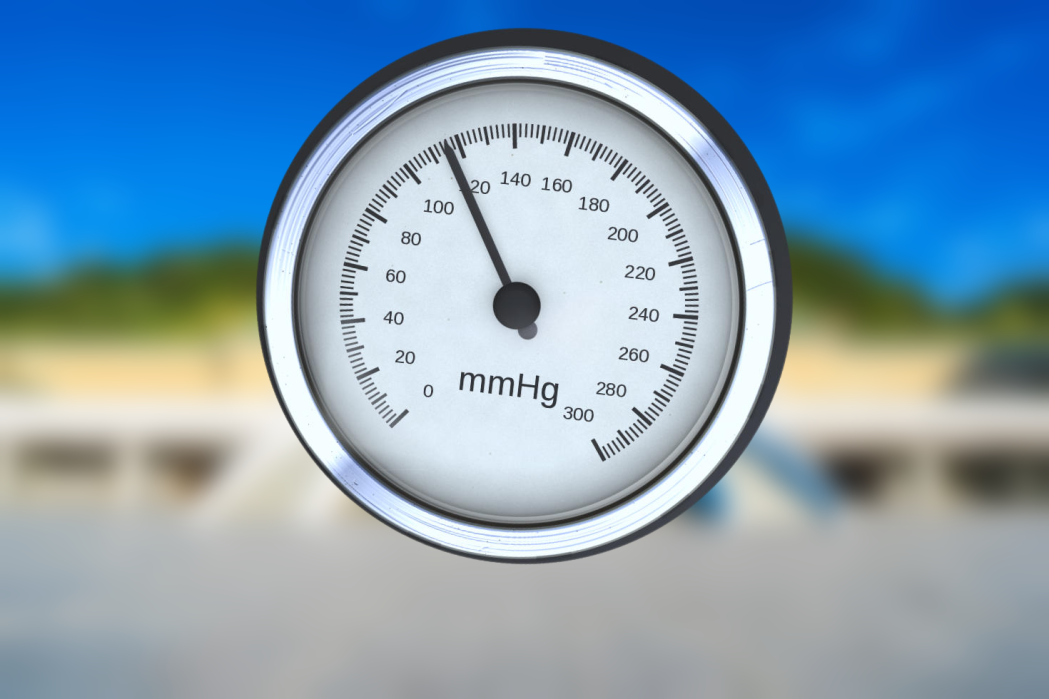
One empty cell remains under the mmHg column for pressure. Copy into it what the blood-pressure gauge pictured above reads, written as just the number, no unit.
116
